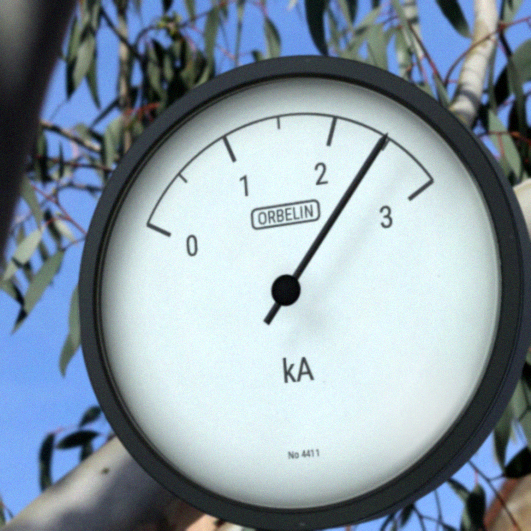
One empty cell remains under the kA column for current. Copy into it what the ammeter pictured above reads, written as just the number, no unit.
2.5
